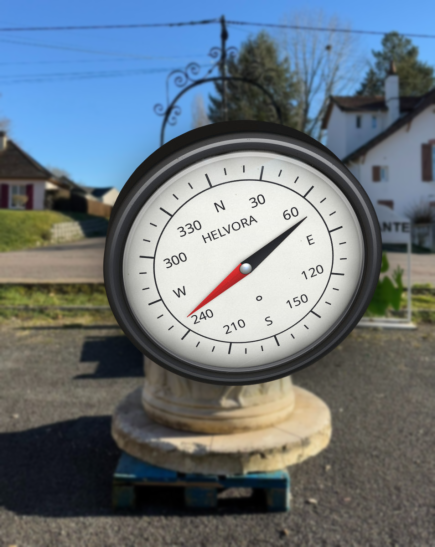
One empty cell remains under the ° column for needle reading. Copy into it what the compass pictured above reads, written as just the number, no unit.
250
